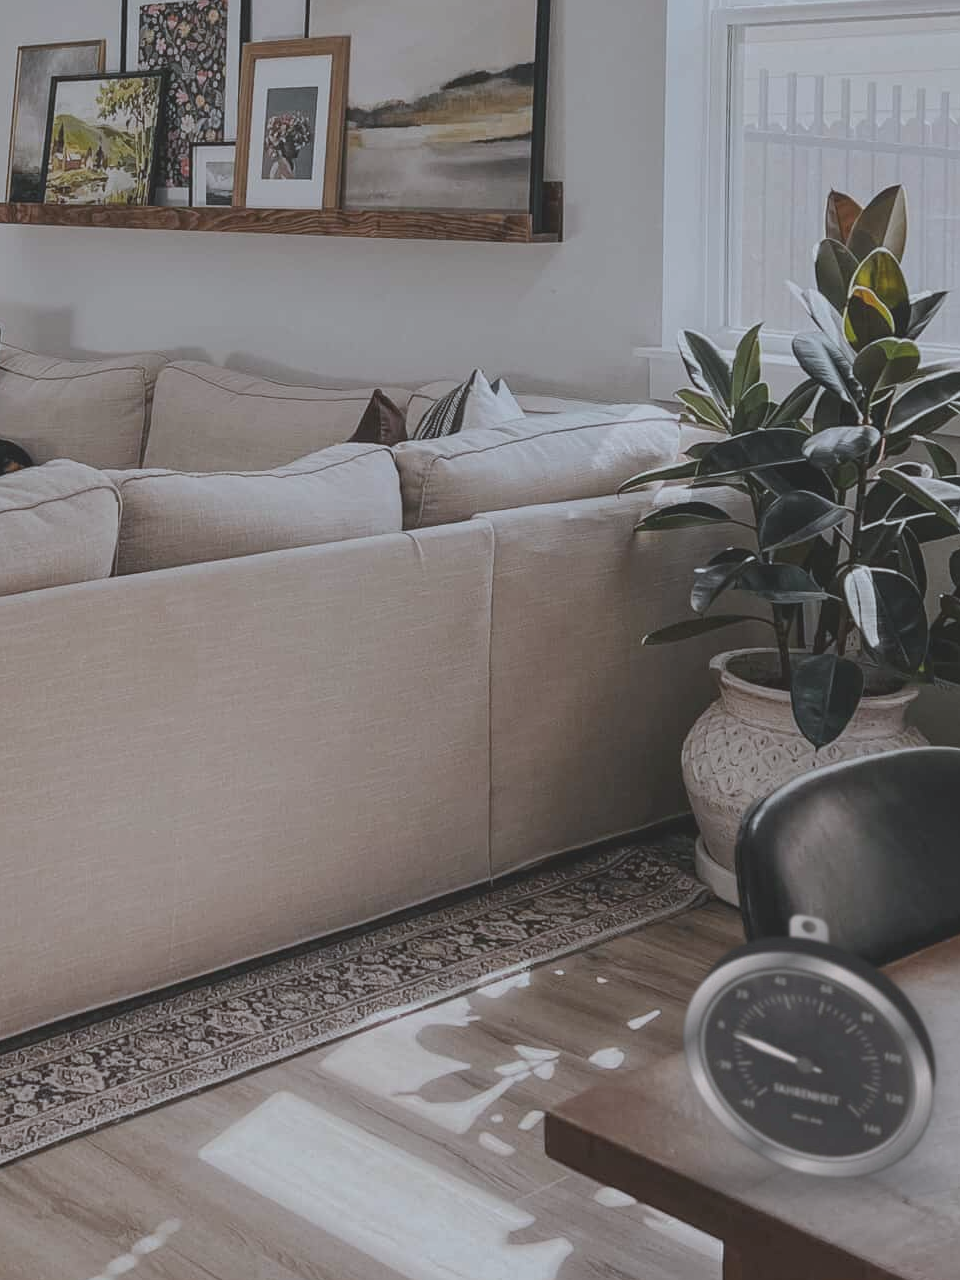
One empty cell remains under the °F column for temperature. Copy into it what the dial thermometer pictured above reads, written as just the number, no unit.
0
